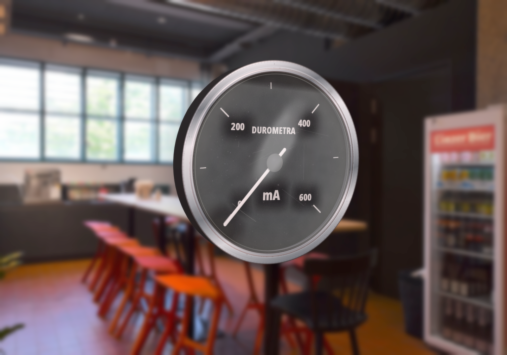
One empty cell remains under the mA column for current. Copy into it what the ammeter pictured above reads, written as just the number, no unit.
0
